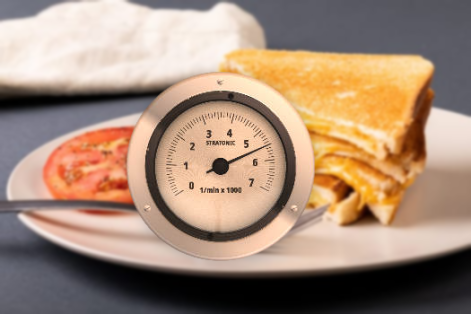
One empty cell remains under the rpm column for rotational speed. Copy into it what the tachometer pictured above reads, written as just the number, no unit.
5500
